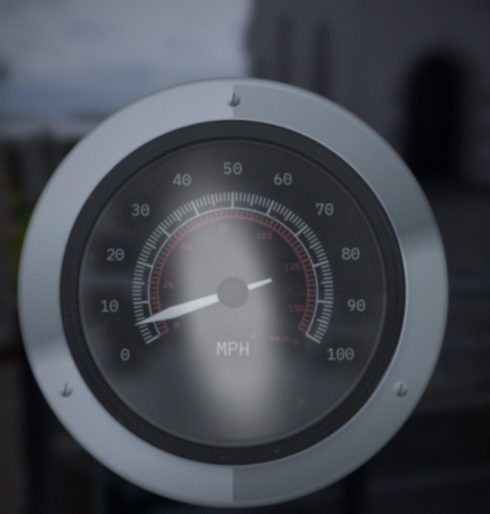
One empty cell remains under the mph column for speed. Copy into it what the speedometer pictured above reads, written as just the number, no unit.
5
